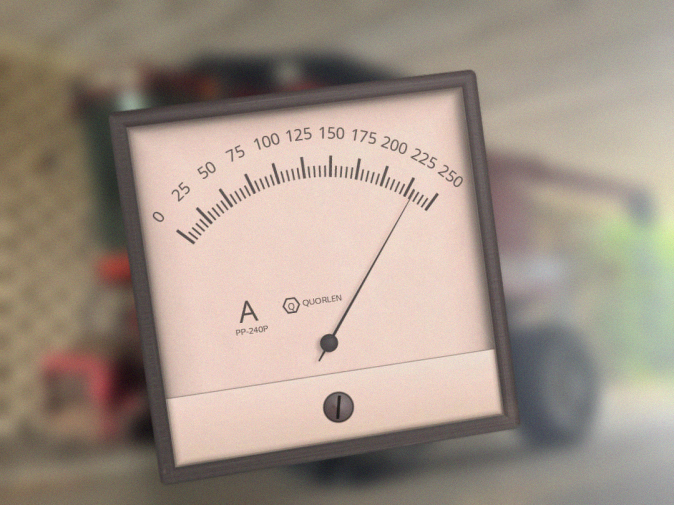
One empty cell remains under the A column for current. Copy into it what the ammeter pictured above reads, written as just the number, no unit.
230
